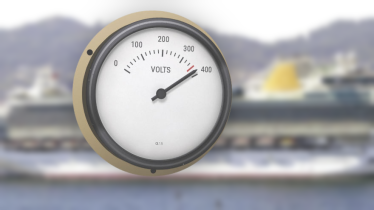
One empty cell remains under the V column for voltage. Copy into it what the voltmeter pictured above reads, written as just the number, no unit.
380
